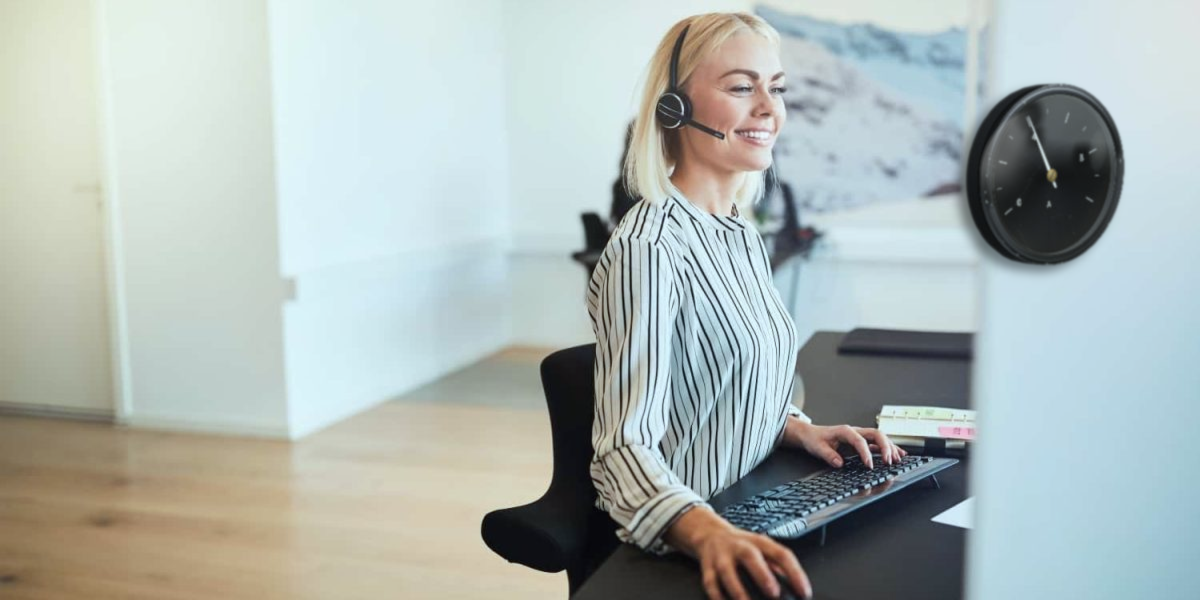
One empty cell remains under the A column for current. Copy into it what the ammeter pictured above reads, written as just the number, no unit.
4
